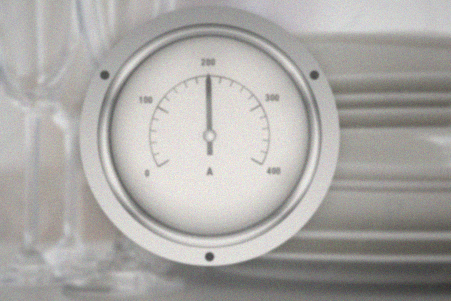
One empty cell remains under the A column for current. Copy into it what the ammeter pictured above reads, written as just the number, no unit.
200
